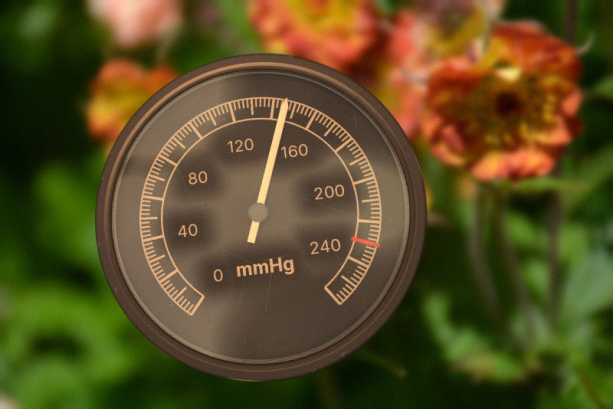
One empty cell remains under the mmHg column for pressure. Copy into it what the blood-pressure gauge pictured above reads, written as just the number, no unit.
146
